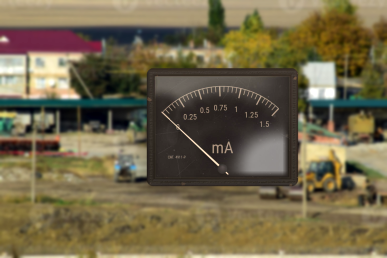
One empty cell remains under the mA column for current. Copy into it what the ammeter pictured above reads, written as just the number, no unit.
0
